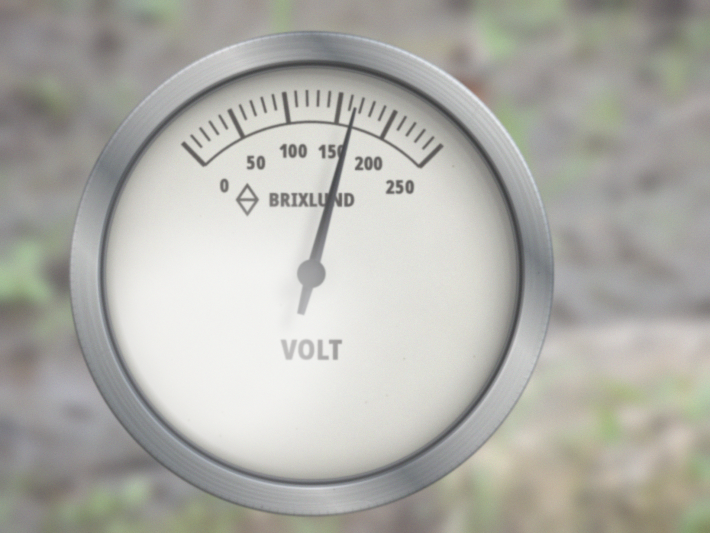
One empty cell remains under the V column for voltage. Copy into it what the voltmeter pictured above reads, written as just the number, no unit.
165
